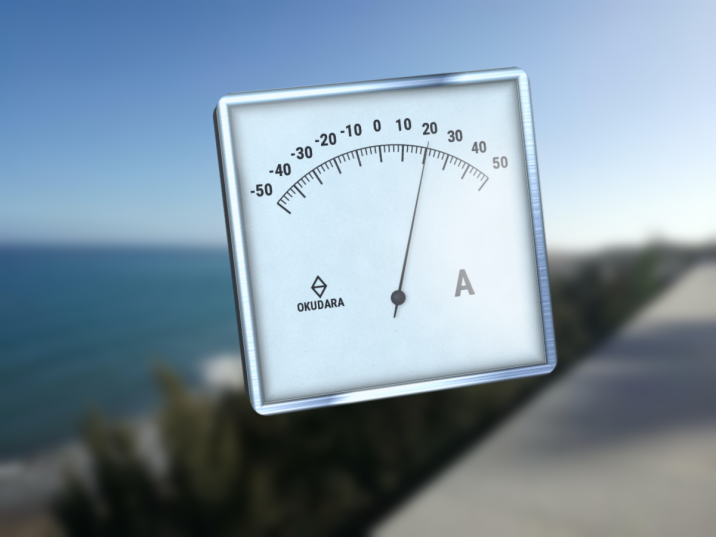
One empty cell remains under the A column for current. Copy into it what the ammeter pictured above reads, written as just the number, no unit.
20
